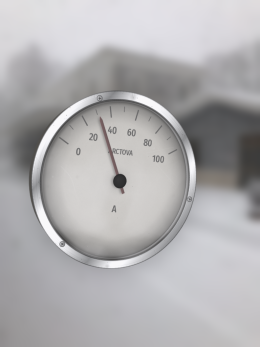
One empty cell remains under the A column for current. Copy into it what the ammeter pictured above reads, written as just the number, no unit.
30
